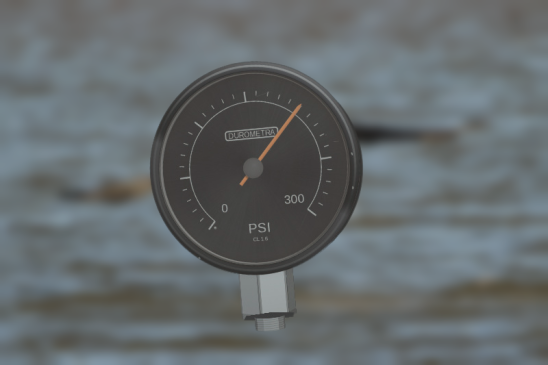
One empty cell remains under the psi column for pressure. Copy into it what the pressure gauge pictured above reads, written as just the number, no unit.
200
